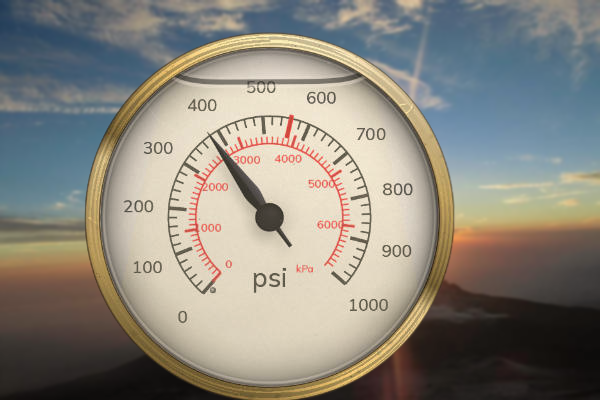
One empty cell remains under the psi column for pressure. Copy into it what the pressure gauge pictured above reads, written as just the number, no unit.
380
